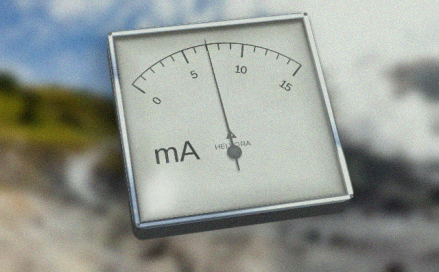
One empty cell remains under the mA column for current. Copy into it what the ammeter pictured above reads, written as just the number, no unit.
7
